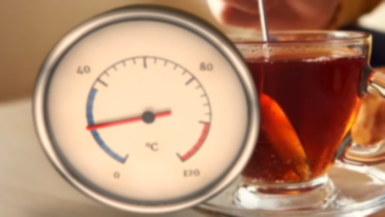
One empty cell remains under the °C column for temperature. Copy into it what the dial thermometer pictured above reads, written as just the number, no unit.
20
